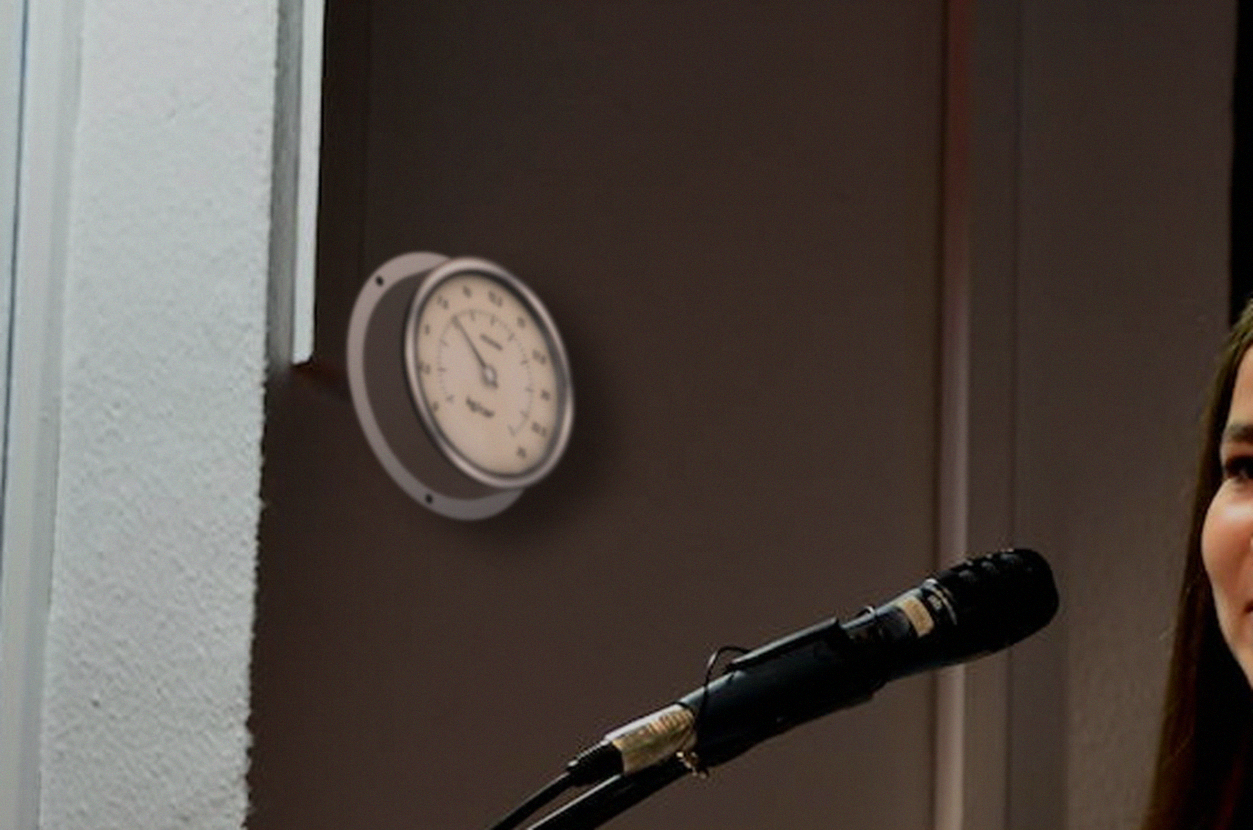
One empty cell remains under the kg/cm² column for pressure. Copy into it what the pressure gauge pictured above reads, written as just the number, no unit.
7.5
